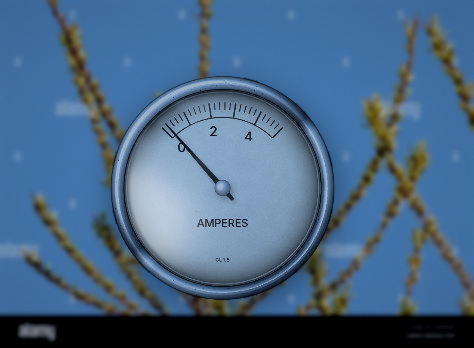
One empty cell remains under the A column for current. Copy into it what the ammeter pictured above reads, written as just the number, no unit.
0.2
